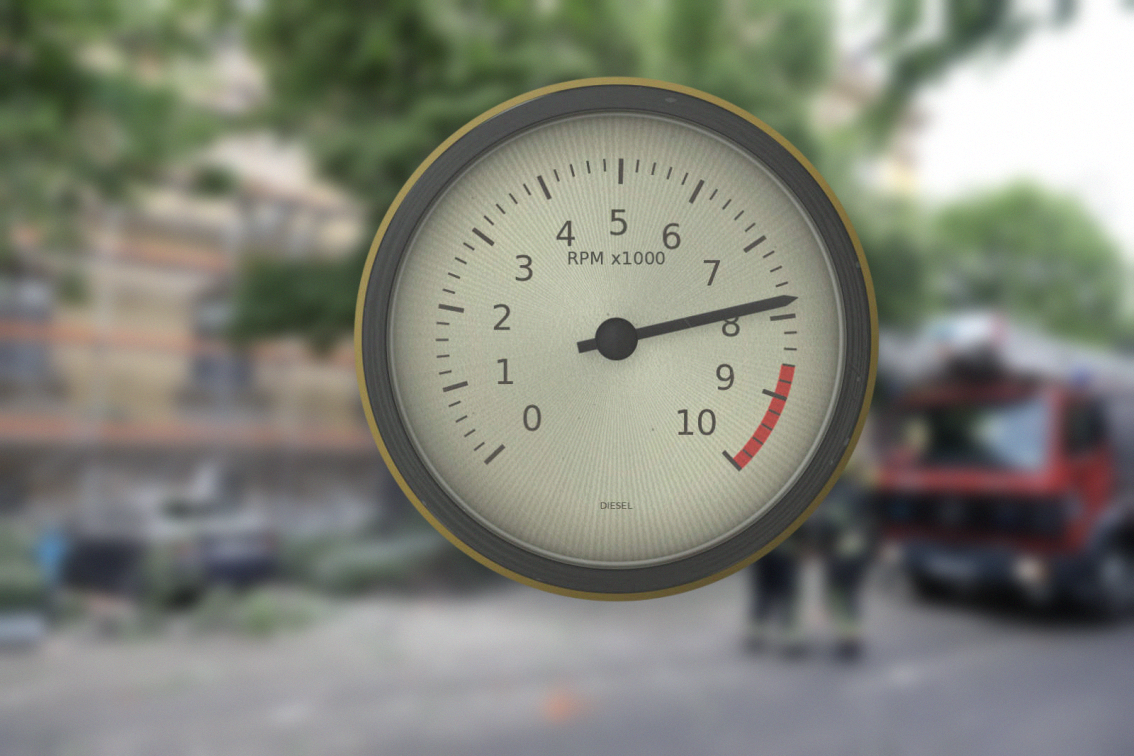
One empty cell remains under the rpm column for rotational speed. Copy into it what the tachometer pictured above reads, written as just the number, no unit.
7800
